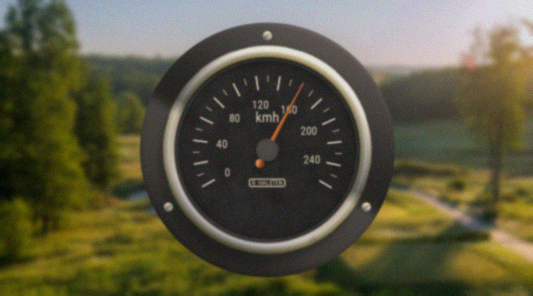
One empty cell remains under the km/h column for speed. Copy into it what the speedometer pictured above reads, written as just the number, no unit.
160
